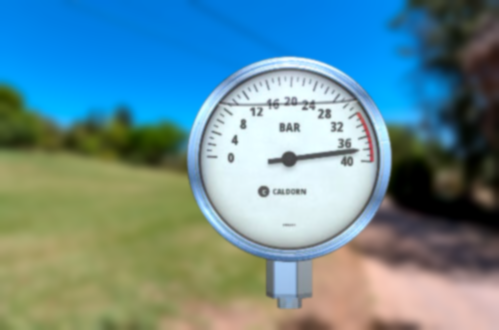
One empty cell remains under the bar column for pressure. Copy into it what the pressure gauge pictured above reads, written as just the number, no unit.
38
